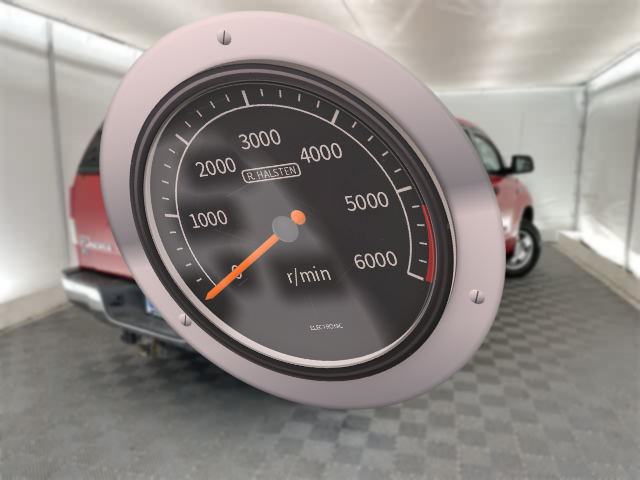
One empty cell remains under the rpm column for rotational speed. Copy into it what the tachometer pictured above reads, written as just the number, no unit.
0
